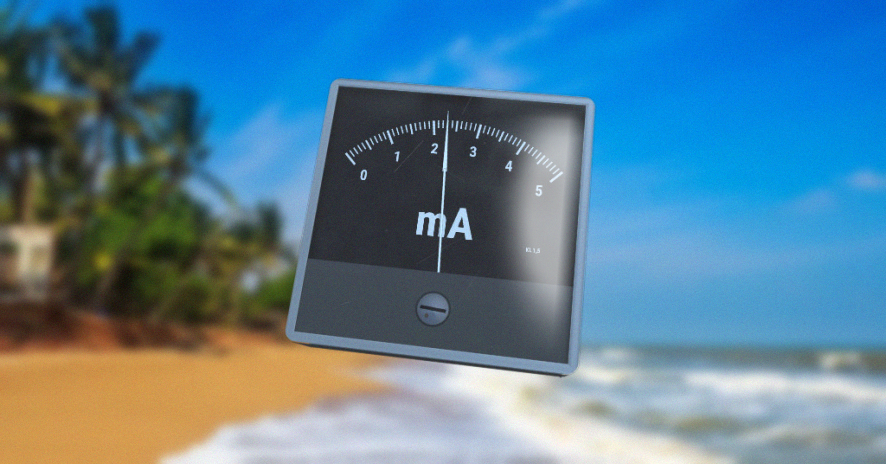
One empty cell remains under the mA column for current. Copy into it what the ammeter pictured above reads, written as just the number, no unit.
2.3
